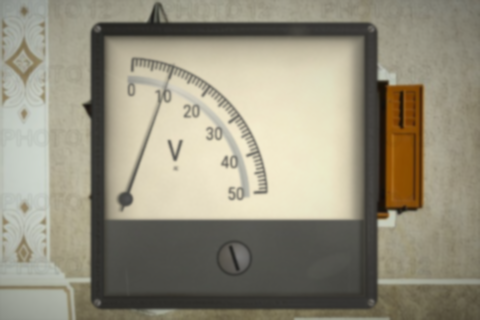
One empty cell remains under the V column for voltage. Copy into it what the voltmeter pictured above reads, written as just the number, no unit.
10
